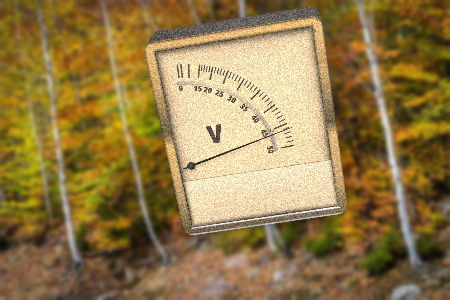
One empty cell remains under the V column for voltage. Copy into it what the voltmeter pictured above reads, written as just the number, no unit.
46
